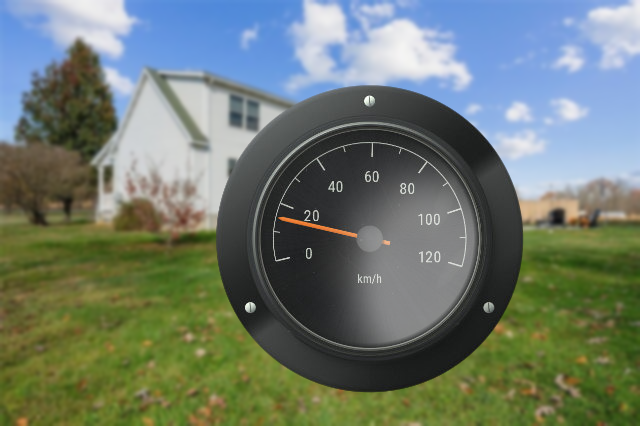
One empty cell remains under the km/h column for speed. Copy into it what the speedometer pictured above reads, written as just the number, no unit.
15
